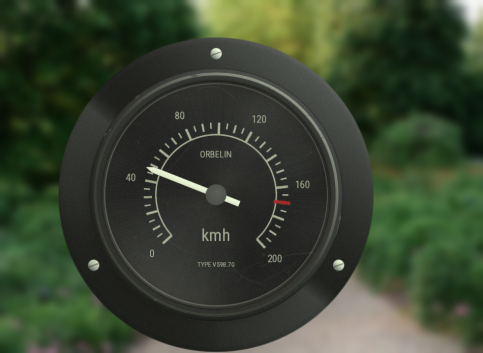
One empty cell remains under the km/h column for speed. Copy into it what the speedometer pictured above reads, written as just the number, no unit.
47.5
